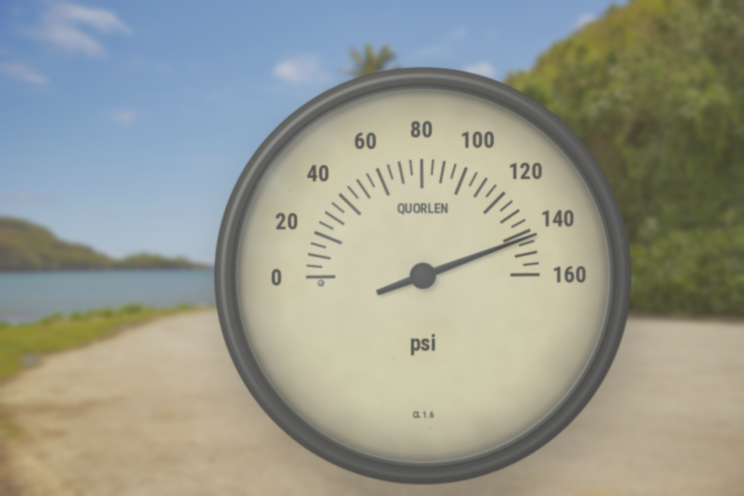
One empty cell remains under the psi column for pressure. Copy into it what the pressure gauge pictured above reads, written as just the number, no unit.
142.5
